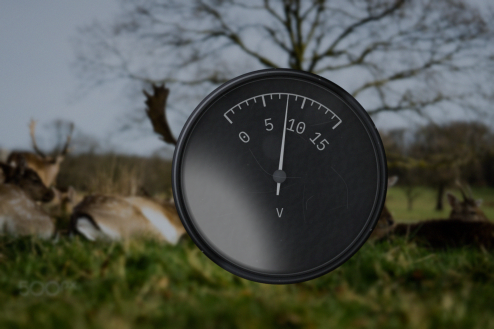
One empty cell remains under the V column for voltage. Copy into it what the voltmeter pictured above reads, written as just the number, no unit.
8
